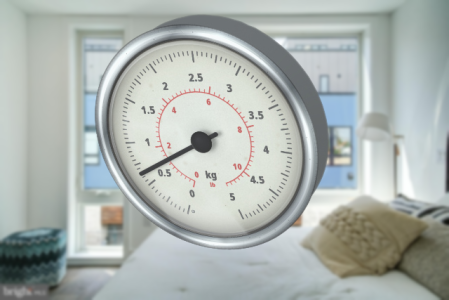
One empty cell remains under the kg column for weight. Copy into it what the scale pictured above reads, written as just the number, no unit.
0.65
